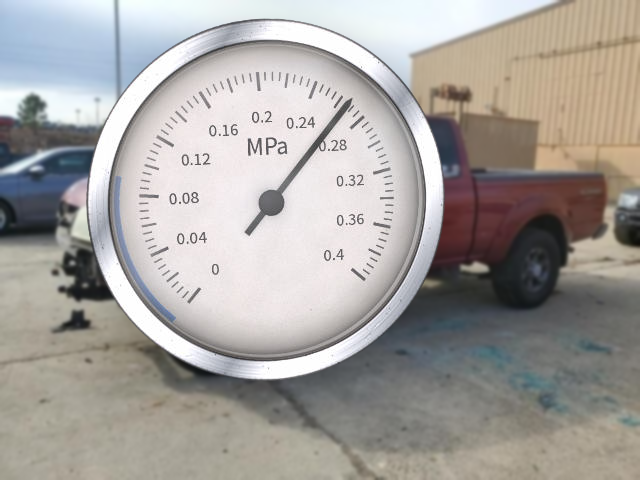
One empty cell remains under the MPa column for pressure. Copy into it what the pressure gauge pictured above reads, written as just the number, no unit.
0.265
